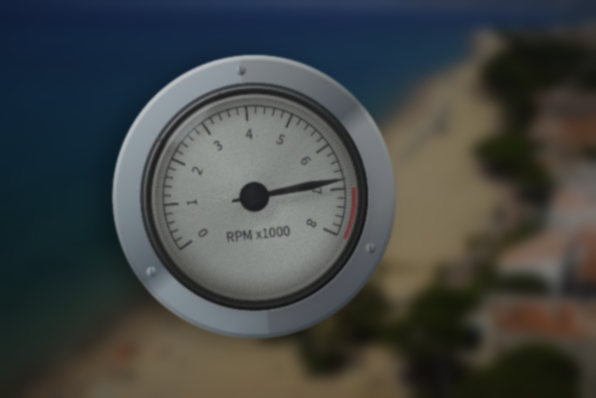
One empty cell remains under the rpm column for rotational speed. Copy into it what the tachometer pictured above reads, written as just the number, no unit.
6800
